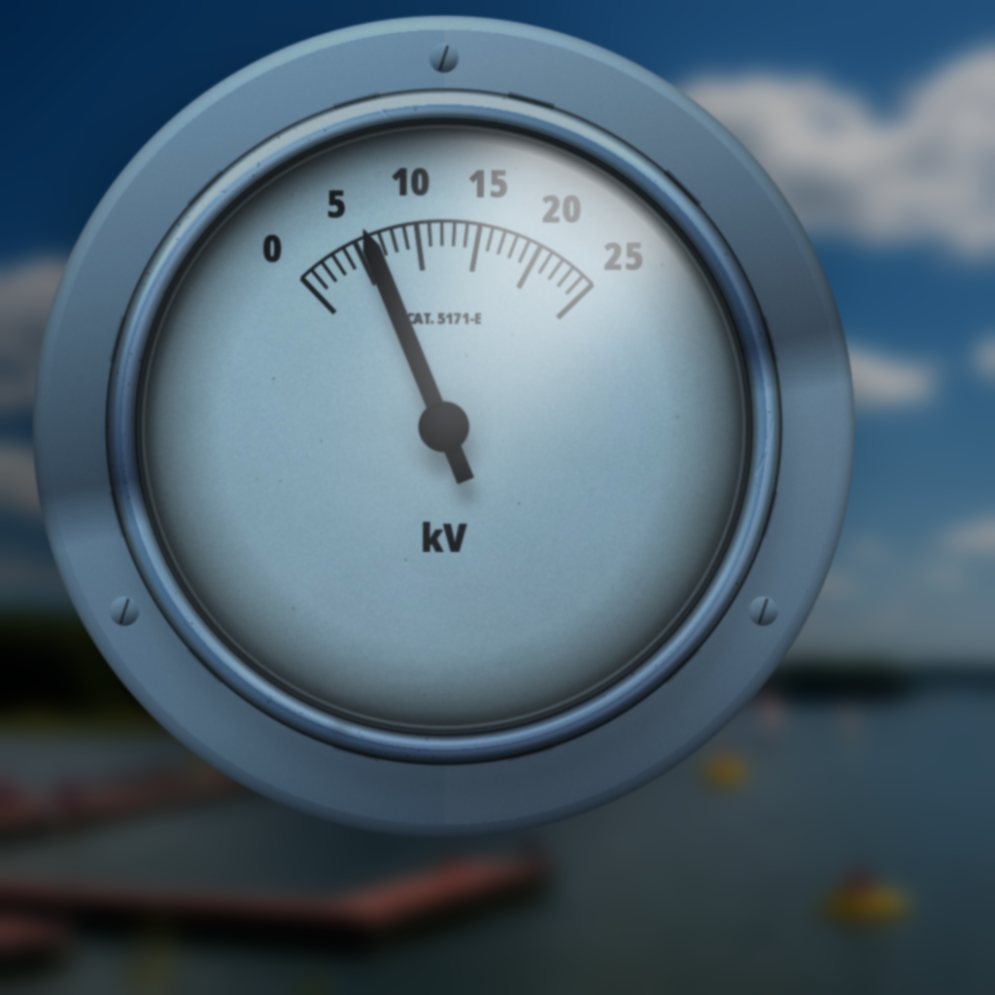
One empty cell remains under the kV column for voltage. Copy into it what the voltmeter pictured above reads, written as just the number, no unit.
6
